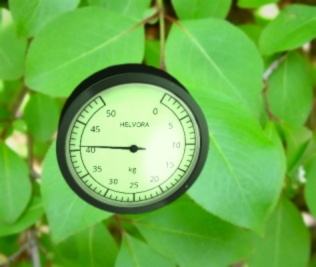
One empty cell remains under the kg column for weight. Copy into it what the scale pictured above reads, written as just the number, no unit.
41
